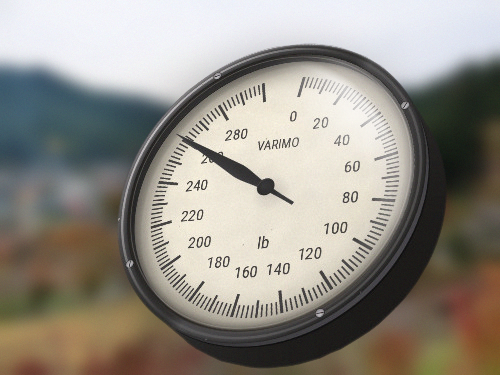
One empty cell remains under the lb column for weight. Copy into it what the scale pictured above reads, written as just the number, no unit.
260
